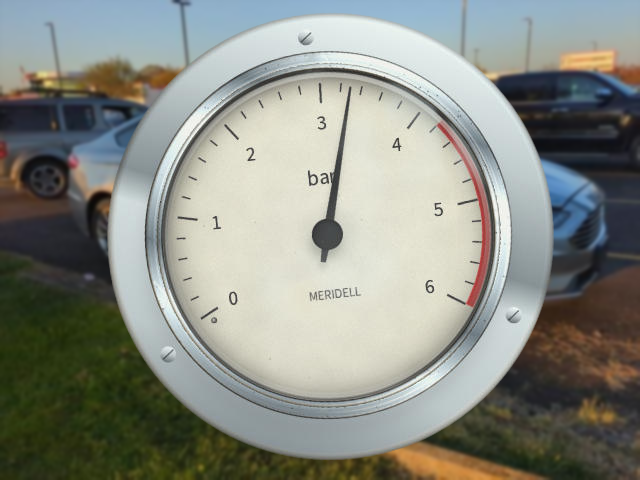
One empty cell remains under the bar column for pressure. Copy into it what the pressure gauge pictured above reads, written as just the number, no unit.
3.3
